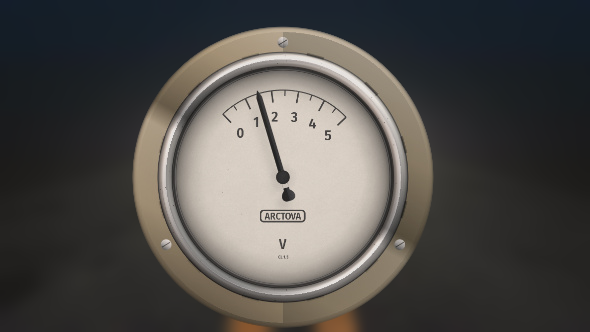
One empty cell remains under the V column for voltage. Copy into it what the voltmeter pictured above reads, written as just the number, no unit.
1.5
